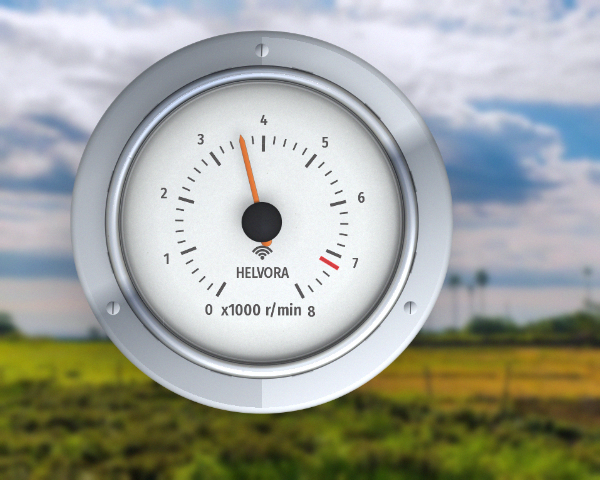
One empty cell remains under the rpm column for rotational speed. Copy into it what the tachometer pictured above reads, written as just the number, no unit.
3600
